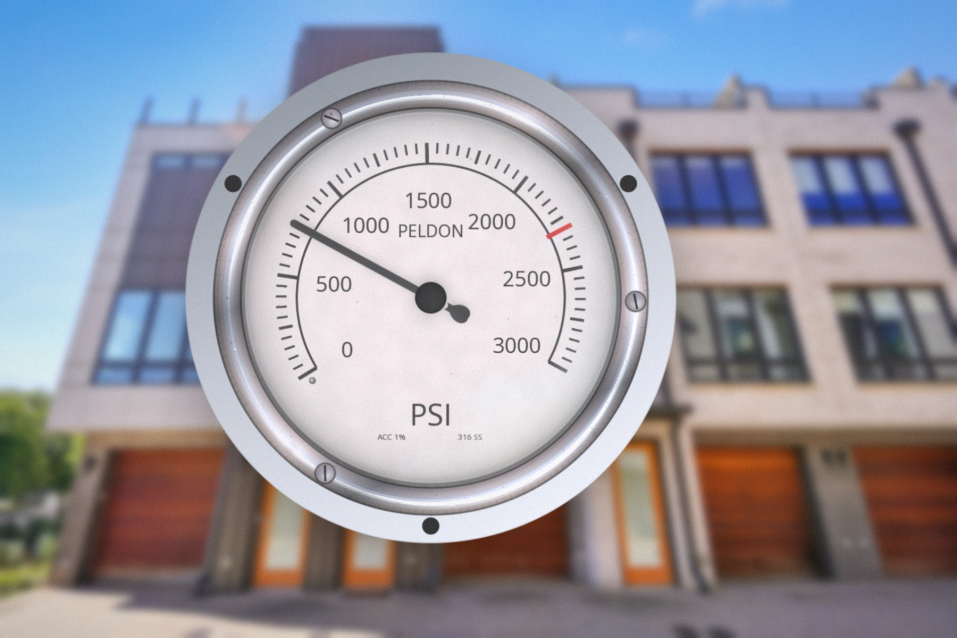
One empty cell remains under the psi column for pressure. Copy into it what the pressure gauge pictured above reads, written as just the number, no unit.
750
